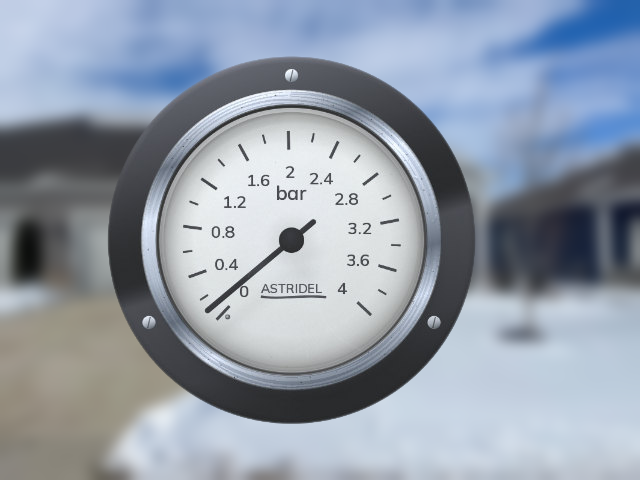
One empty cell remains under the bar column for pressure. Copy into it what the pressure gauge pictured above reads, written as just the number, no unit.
0.1
